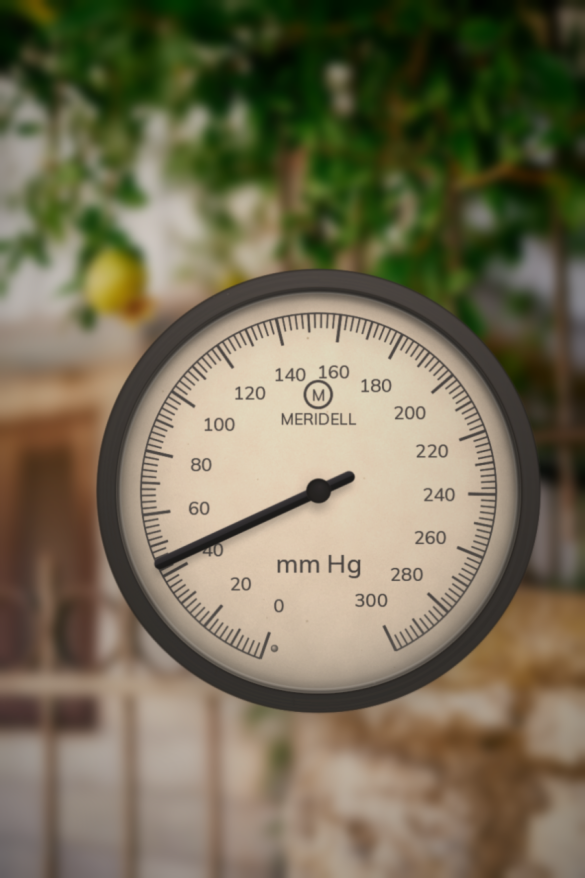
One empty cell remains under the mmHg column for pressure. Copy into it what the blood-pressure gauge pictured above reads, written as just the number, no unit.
44
